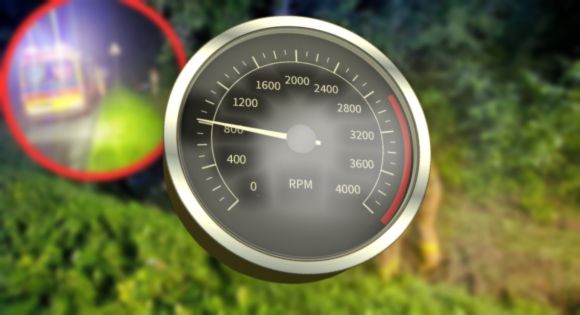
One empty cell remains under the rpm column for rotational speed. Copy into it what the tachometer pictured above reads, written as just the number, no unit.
800
